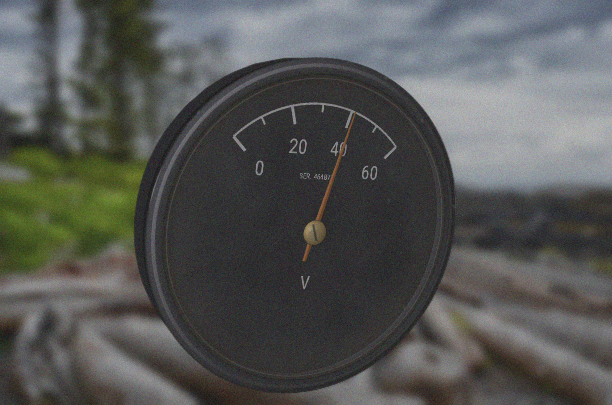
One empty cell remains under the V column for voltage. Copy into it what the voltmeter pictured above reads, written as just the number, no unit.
40
